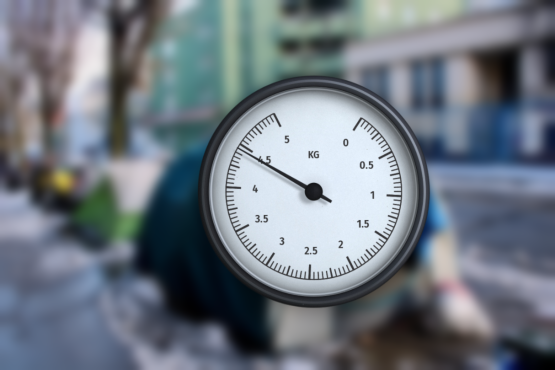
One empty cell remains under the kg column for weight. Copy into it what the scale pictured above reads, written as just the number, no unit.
4.45
